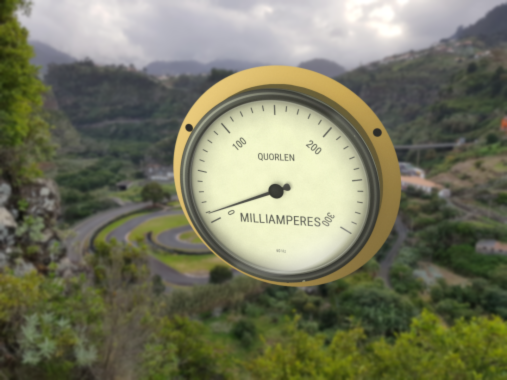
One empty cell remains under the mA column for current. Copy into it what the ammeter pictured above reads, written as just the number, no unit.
10
